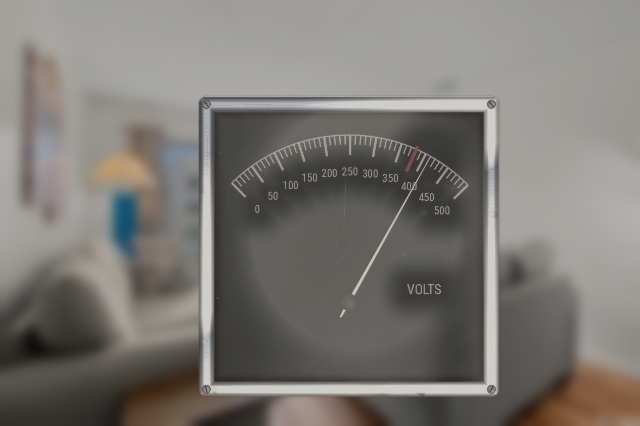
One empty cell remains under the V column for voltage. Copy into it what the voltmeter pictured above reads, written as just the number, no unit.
410
